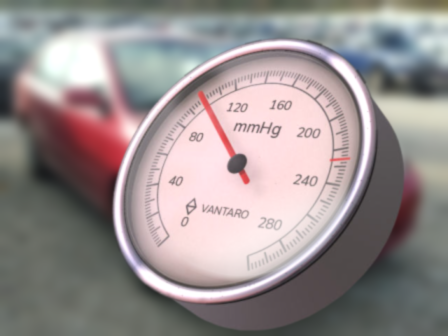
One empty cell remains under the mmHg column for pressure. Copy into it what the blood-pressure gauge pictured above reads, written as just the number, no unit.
100
